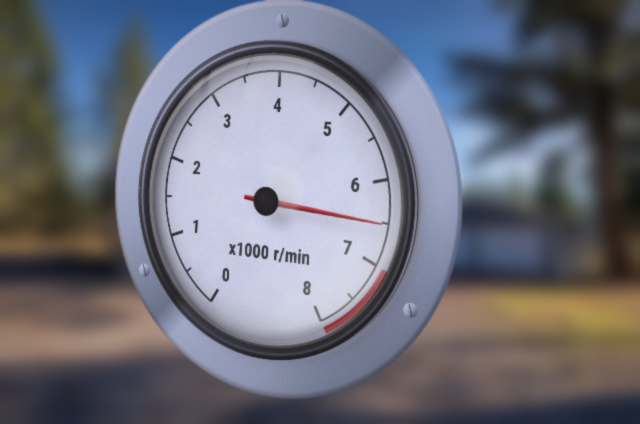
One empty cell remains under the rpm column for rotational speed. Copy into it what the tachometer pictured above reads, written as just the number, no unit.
6500
